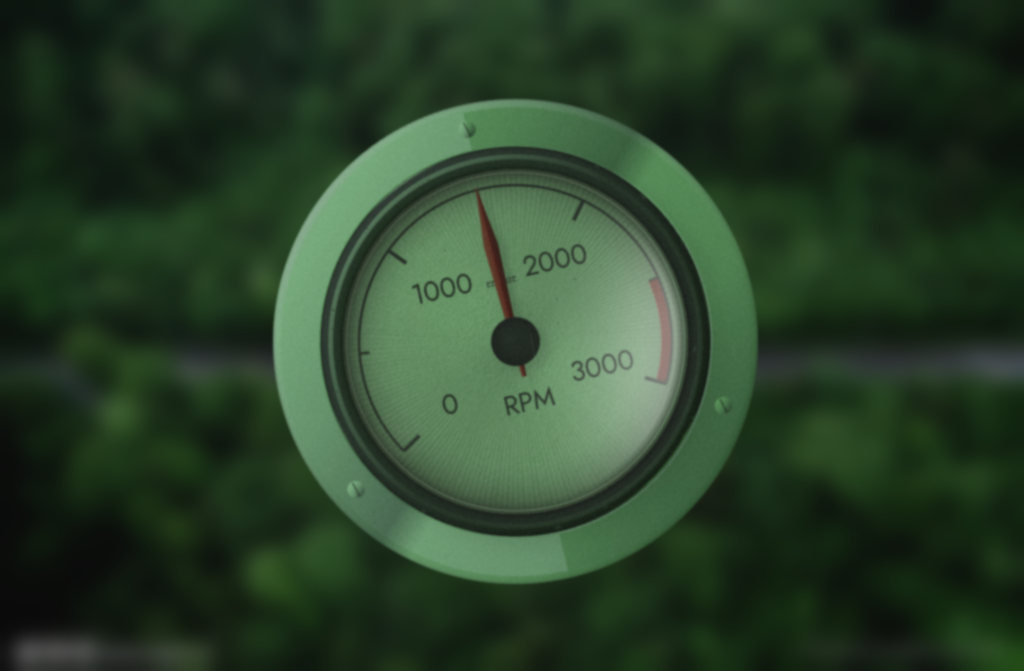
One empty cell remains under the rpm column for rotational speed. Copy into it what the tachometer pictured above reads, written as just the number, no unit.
1500
